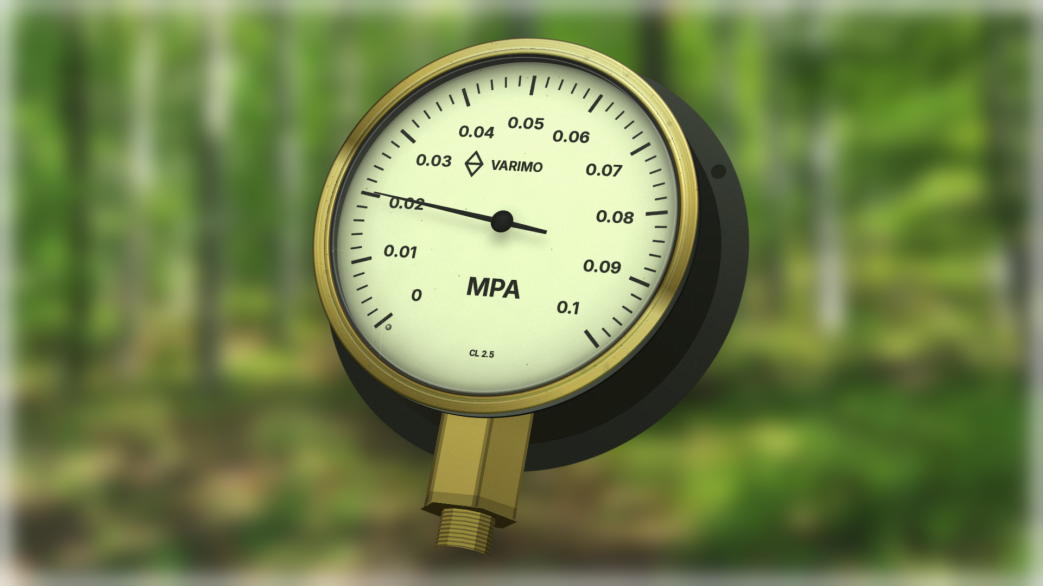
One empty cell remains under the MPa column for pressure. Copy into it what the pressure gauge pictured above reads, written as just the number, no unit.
0.02
